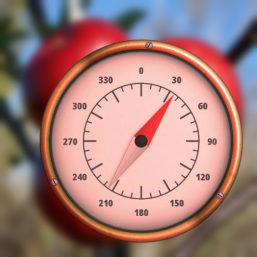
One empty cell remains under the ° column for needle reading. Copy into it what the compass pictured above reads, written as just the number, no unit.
35
